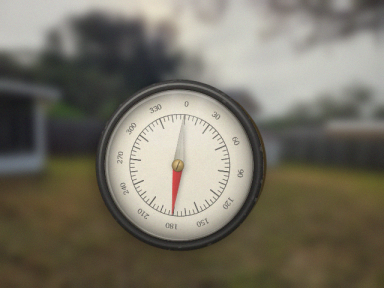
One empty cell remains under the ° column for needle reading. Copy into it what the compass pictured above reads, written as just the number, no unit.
180
